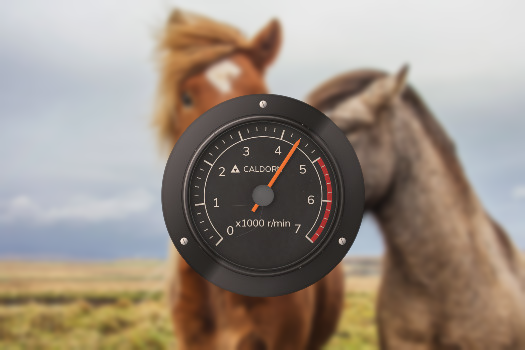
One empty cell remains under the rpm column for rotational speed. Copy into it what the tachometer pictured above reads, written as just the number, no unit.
4400
